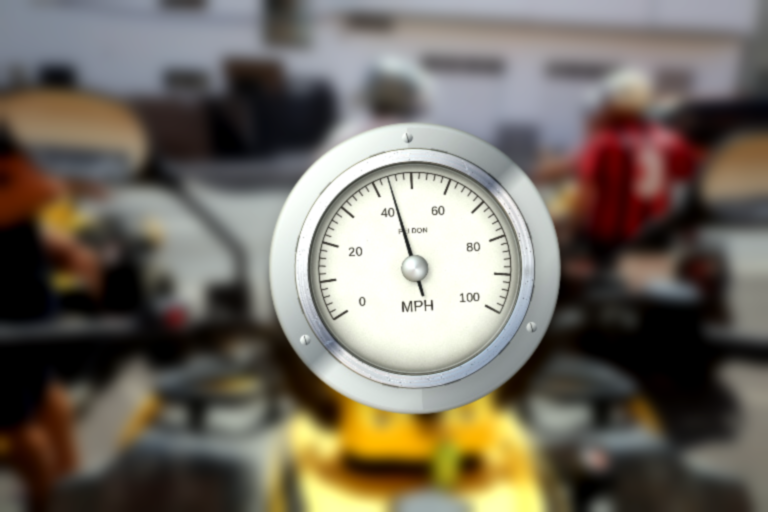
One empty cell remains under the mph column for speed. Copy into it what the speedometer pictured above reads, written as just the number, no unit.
44
